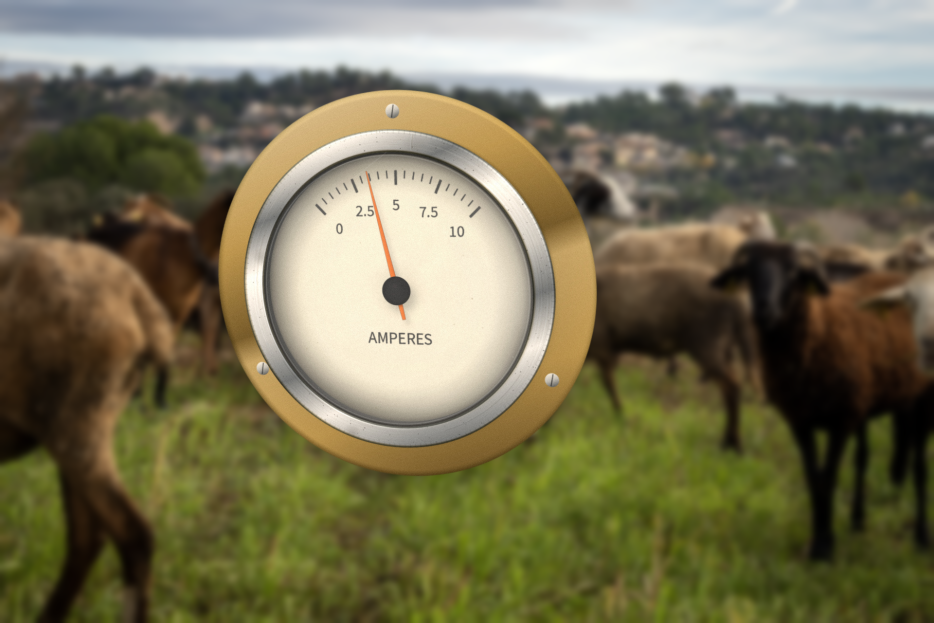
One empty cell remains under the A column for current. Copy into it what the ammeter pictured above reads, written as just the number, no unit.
3.5
